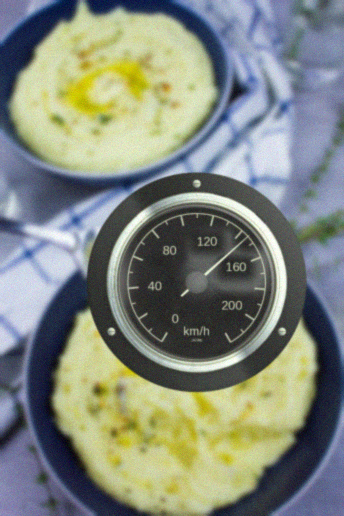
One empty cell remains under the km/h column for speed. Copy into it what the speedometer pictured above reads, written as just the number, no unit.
145
